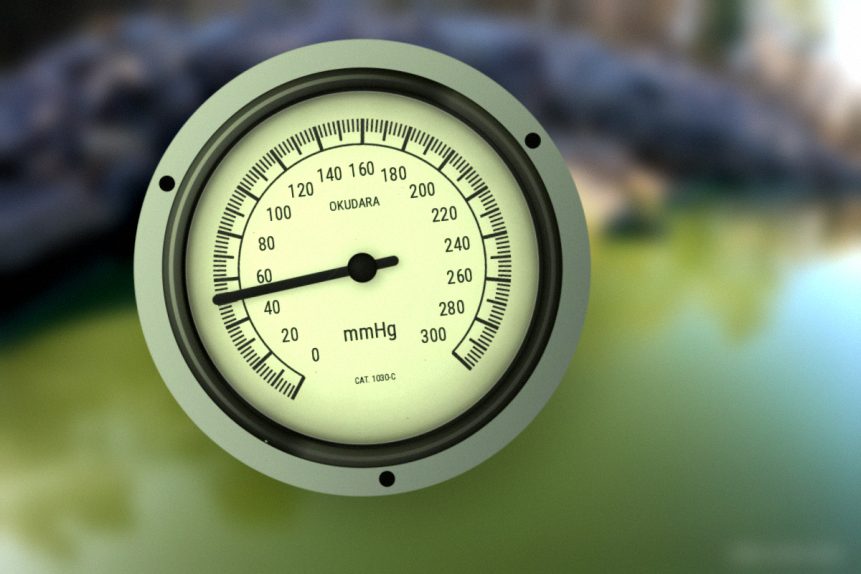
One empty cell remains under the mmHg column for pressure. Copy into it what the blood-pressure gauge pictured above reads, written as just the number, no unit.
52
